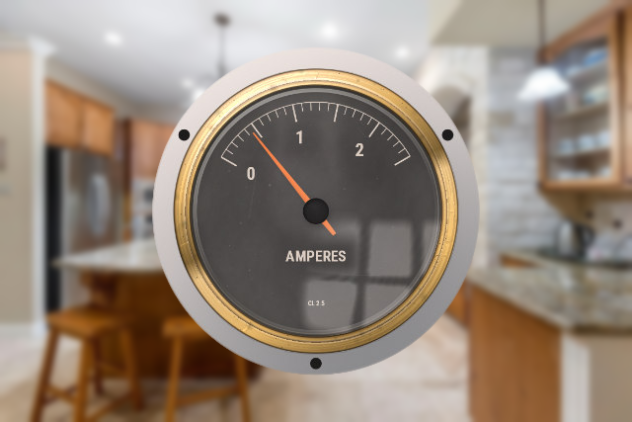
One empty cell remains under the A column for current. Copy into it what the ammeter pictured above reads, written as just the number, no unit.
0.45
